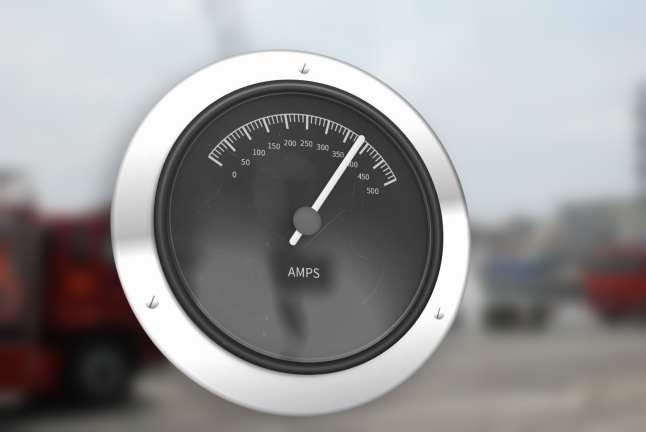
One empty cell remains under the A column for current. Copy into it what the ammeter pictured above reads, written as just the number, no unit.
380
